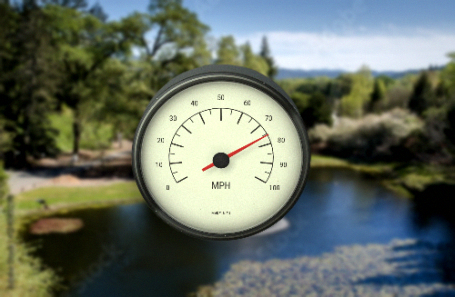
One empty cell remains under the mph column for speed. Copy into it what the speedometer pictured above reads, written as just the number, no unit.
75
